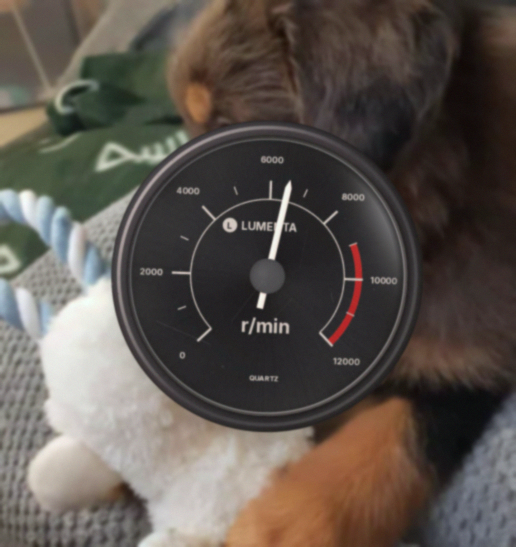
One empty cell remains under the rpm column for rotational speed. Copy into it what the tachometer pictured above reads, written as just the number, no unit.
6500
